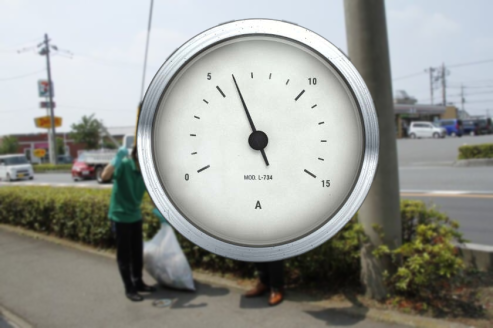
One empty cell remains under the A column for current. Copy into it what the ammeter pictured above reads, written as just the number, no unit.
6
